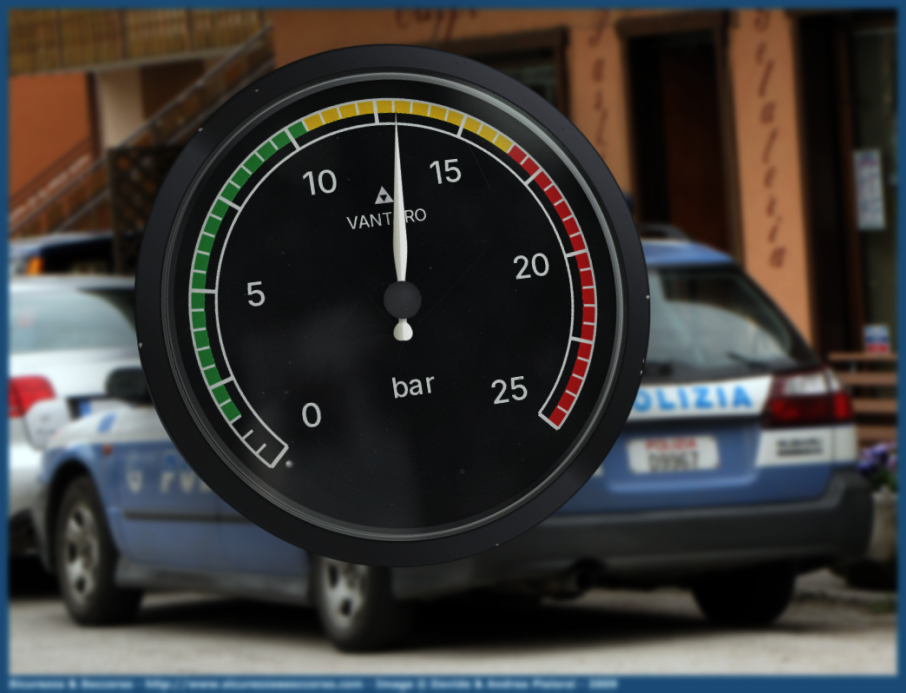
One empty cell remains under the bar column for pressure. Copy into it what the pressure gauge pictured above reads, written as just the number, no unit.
13
